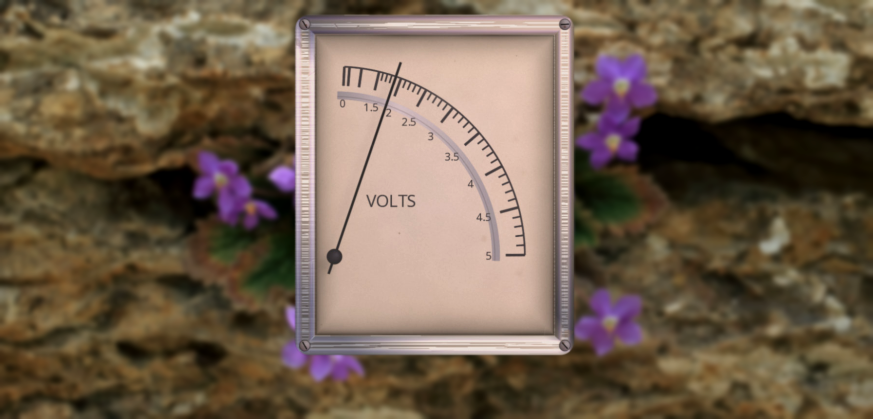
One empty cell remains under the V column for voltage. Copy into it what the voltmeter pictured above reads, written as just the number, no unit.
1.9
